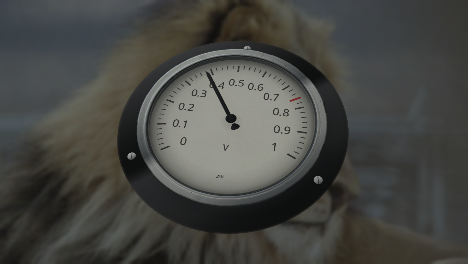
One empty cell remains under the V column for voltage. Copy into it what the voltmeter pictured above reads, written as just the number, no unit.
0.38
